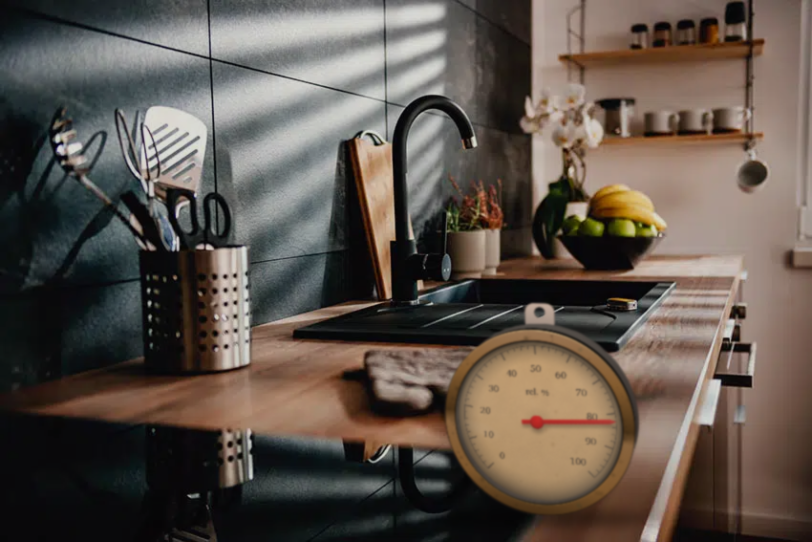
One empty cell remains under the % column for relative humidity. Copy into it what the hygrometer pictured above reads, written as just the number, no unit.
82
